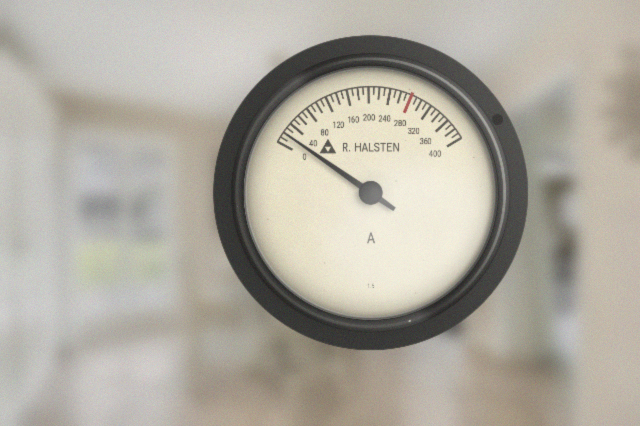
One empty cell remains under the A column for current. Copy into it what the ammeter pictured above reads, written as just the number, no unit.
20
